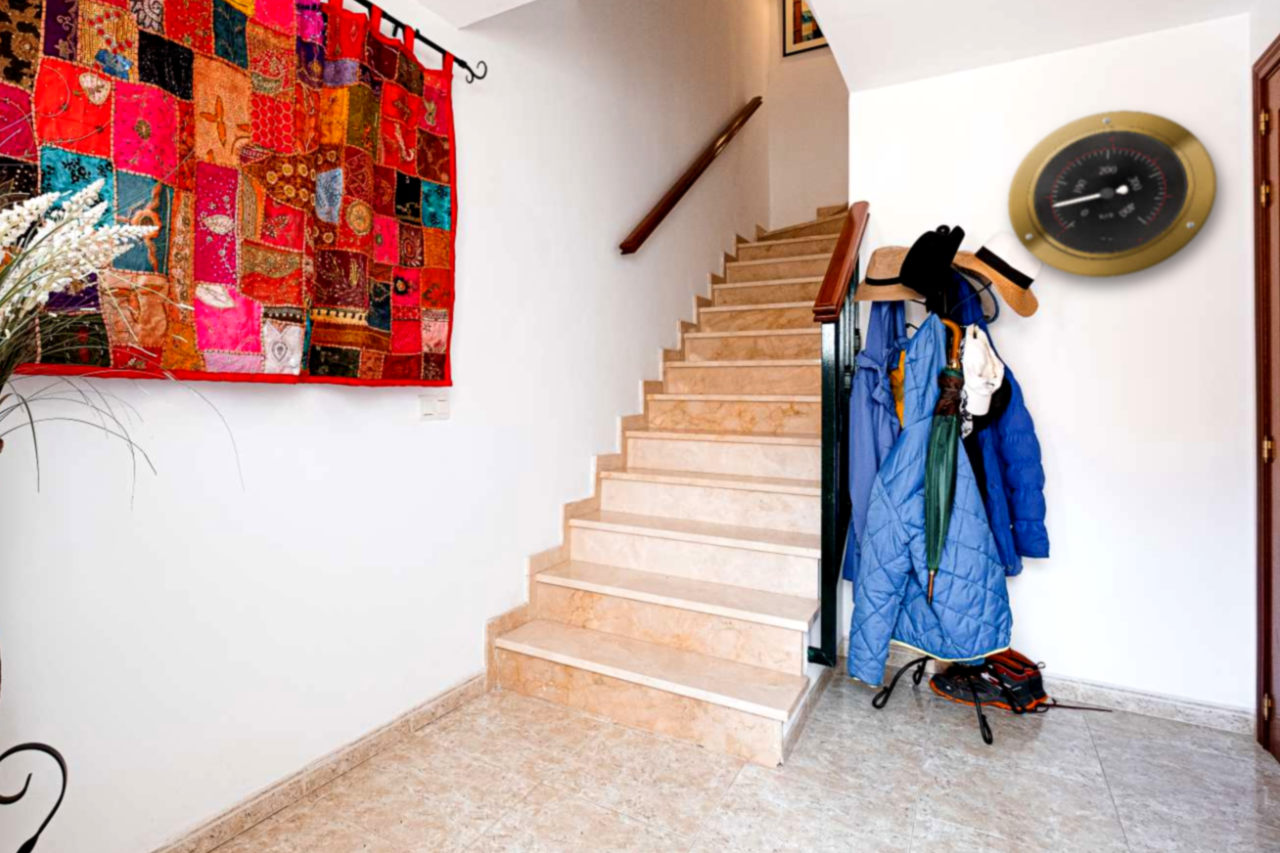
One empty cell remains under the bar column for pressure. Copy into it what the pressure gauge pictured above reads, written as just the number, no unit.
50
